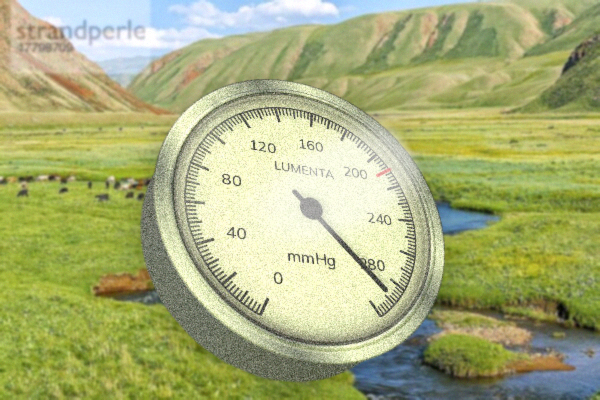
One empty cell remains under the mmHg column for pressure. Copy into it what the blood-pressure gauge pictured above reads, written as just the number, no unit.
290
